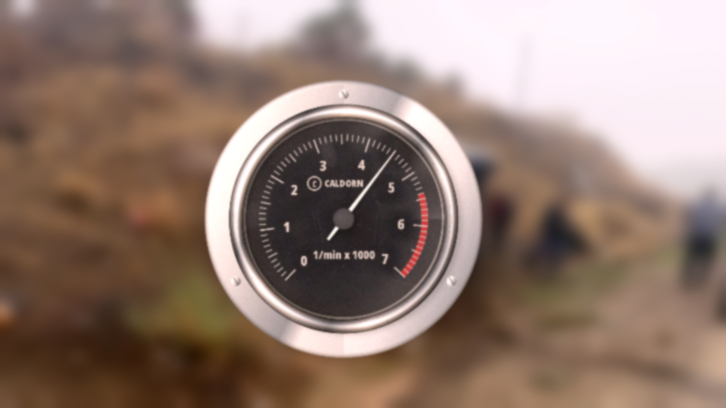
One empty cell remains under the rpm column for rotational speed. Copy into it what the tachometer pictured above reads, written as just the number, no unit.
4500
